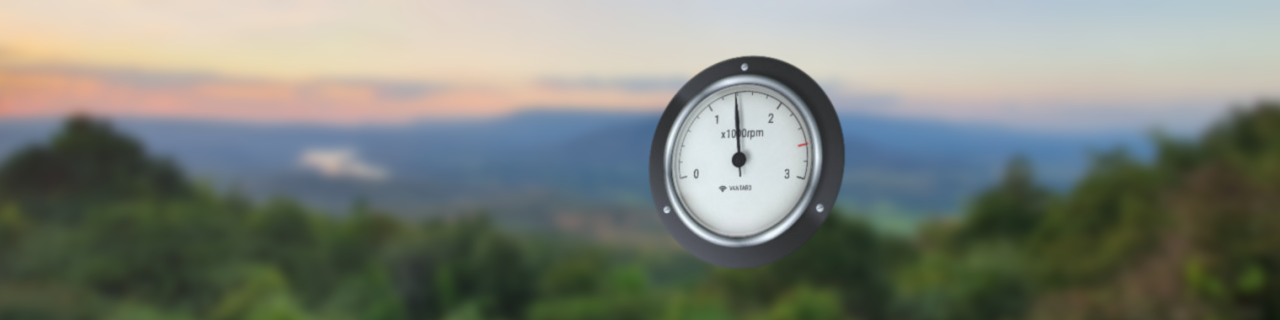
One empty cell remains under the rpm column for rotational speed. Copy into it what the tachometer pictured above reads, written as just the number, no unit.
1400
